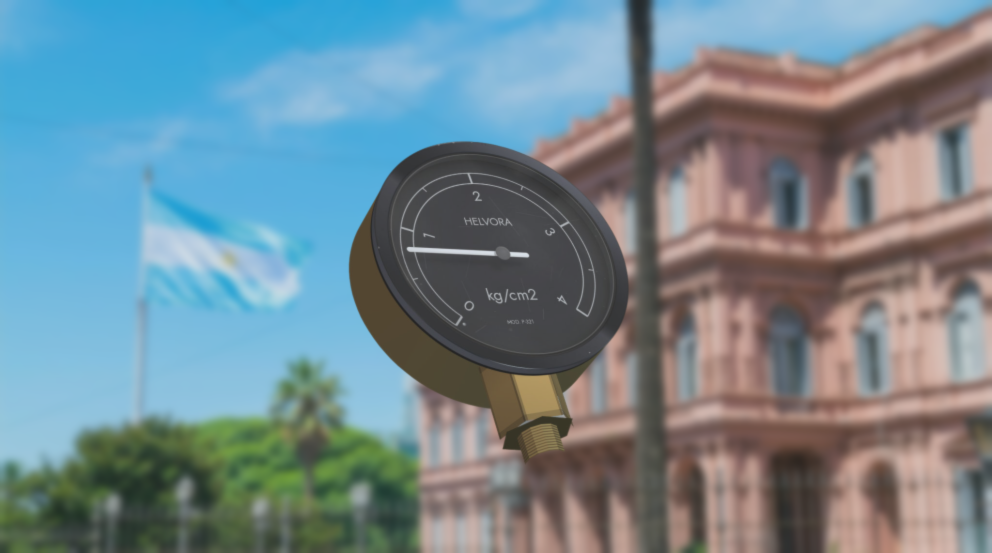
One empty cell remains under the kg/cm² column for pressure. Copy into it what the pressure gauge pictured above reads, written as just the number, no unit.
0.75
